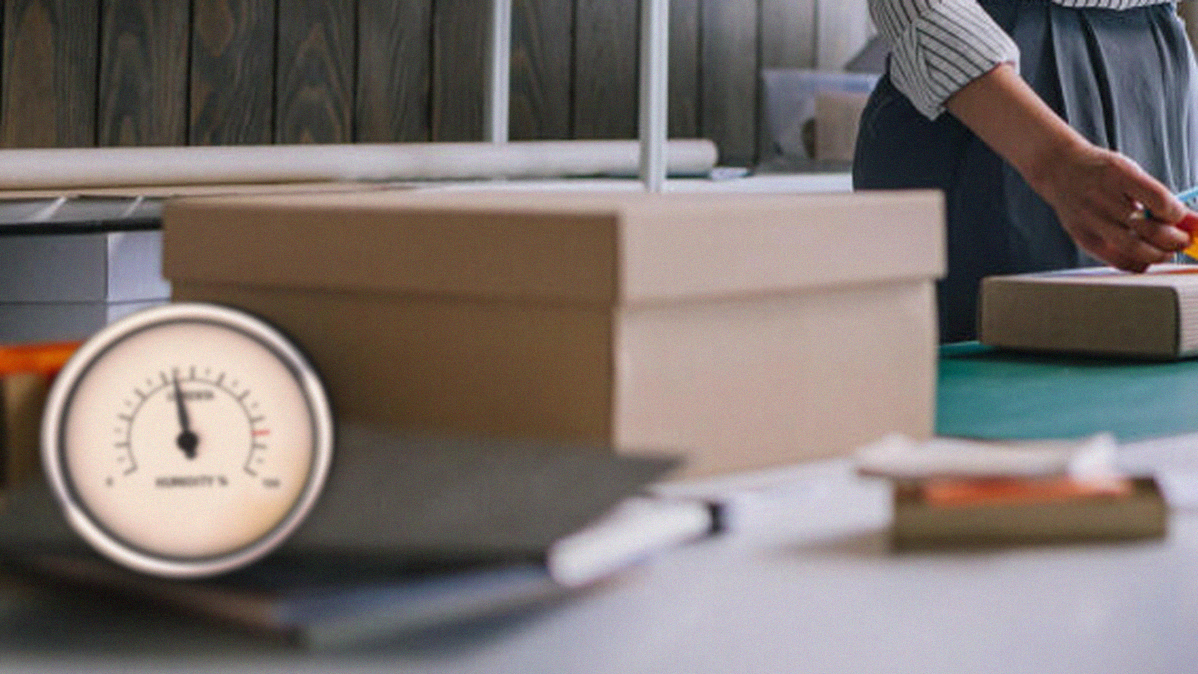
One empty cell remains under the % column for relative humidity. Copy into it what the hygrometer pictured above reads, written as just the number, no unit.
45
